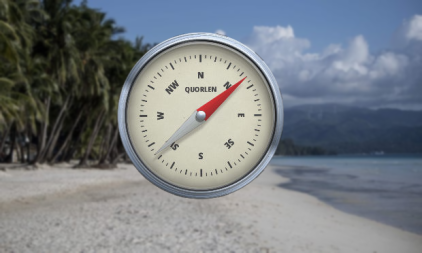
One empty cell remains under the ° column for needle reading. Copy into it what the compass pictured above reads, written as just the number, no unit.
50
